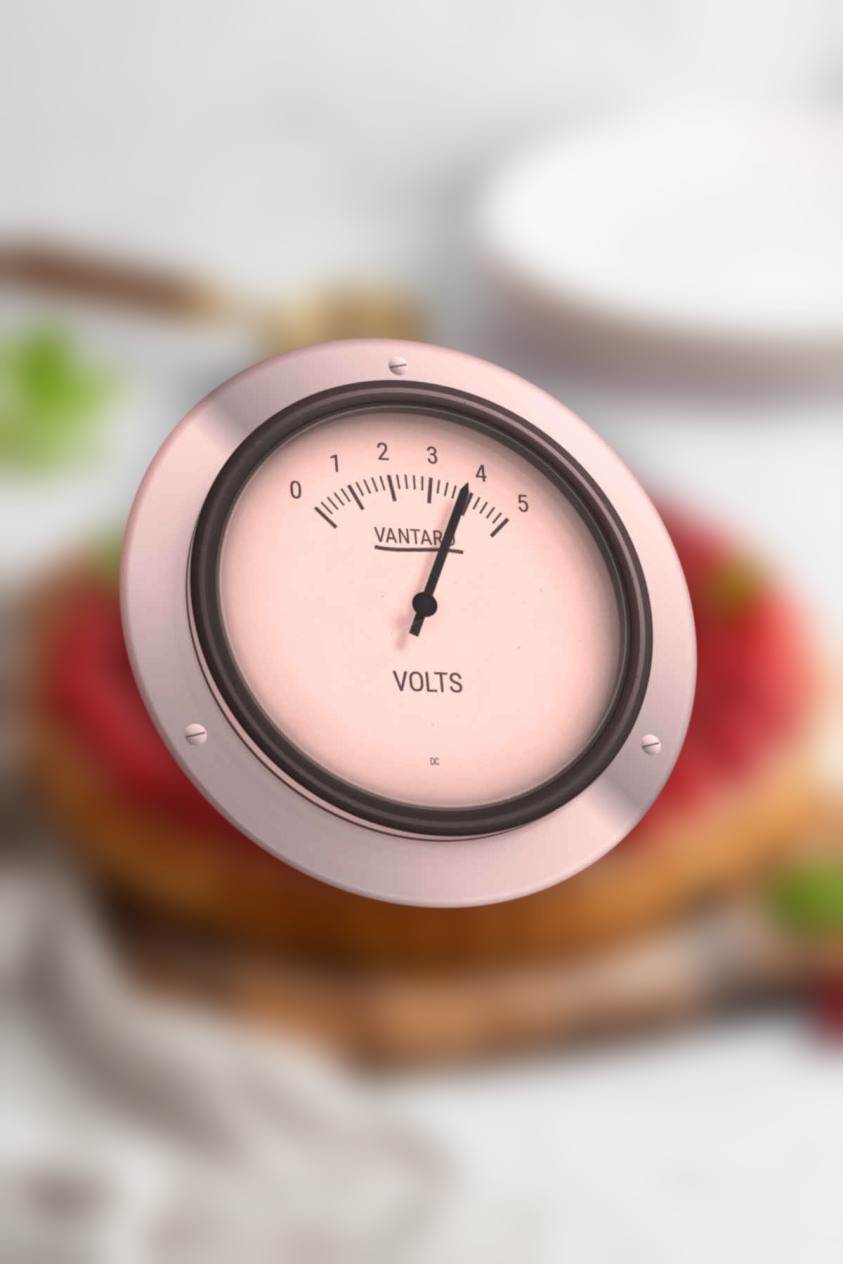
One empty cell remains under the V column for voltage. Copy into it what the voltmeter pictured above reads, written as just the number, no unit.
3.8
